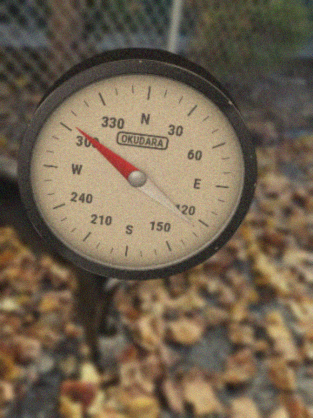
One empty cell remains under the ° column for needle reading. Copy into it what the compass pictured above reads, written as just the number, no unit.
305
